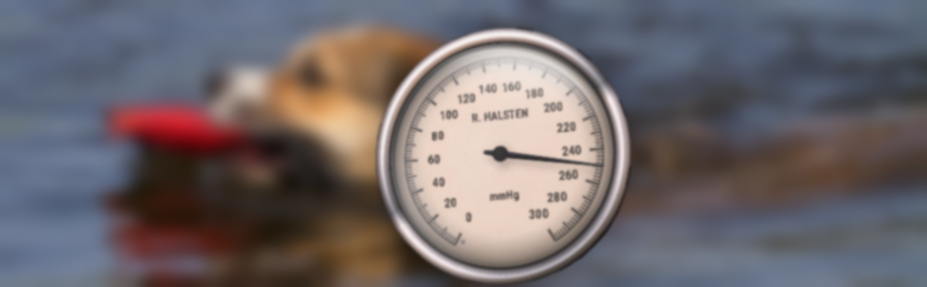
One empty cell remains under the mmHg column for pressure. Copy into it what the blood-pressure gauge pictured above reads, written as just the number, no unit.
250
